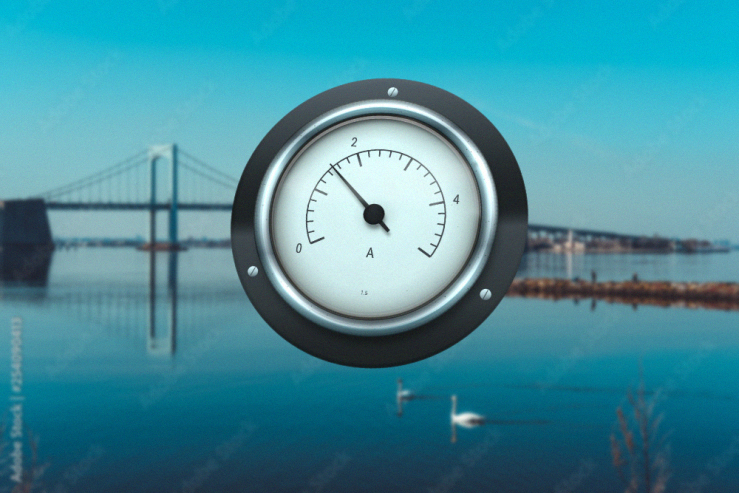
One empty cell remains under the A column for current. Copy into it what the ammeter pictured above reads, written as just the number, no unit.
1.5
